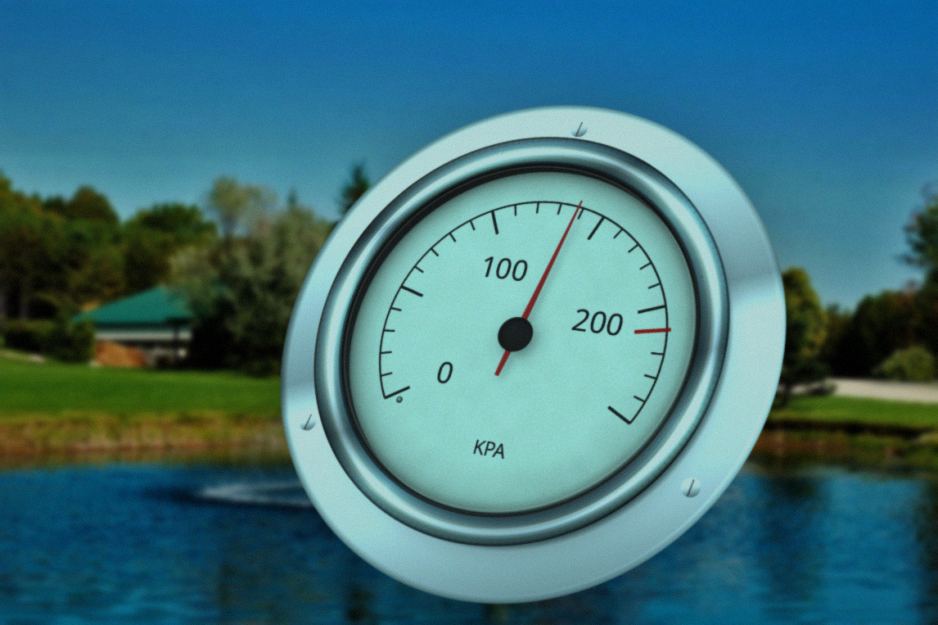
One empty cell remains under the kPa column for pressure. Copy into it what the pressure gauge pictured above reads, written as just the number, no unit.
140
